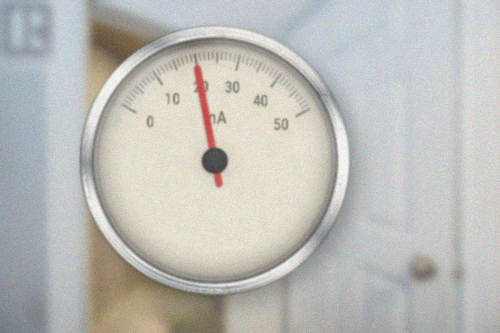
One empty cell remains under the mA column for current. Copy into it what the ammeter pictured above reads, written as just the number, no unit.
20
